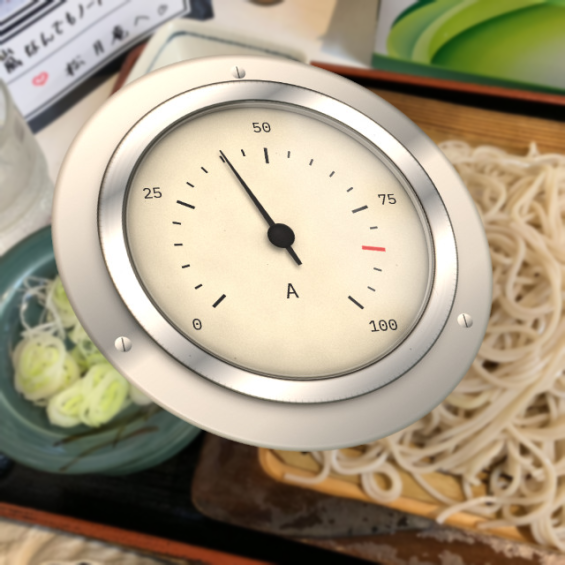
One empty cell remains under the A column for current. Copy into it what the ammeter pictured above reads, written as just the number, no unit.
40
